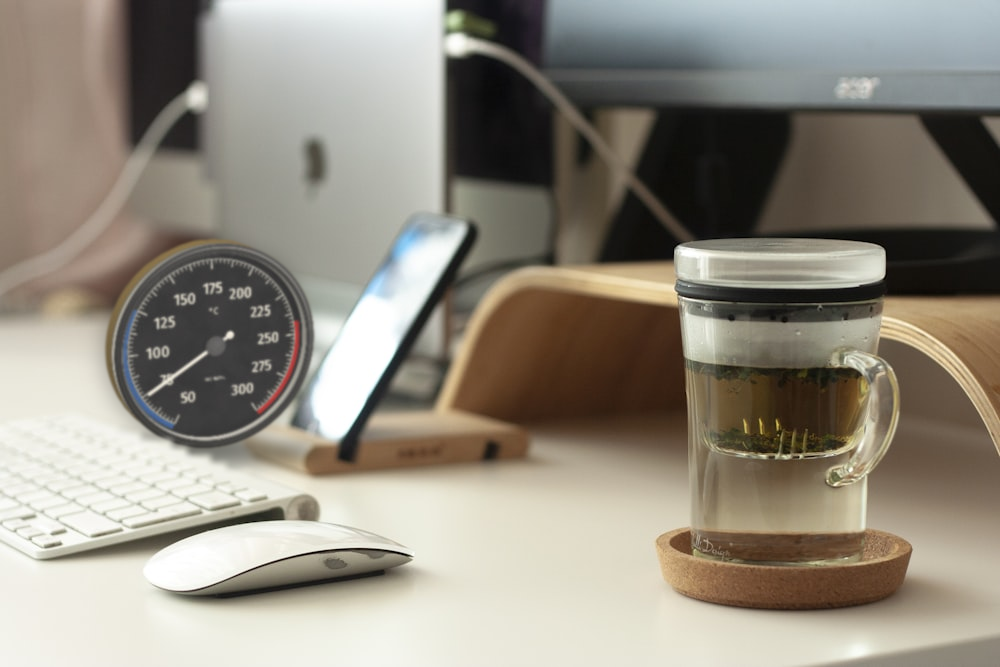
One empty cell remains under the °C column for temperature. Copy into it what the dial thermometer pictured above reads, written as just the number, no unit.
75
